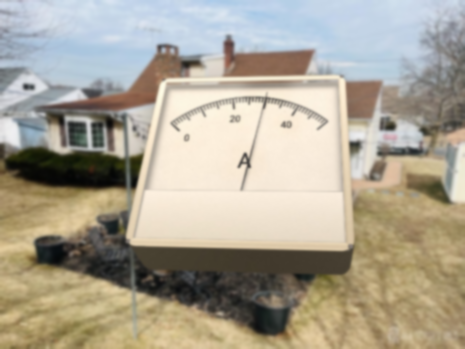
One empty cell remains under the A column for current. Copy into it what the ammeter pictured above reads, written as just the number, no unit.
30
